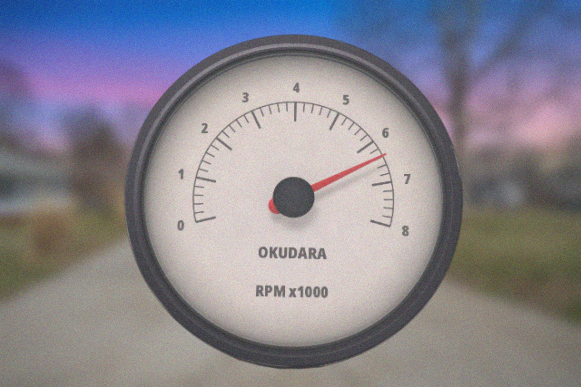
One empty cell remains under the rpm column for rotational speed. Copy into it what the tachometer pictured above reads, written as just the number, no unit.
6400
